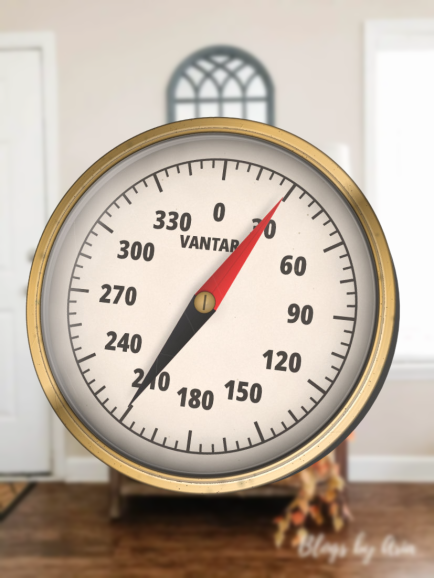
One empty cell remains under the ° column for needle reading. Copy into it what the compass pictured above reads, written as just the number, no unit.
30
